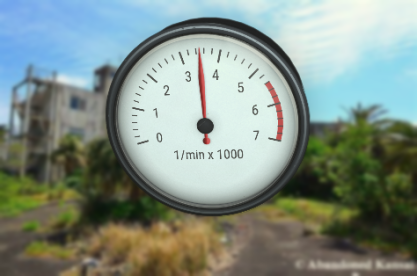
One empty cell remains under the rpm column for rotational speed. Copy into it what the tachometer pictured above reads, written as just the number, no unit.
3500
